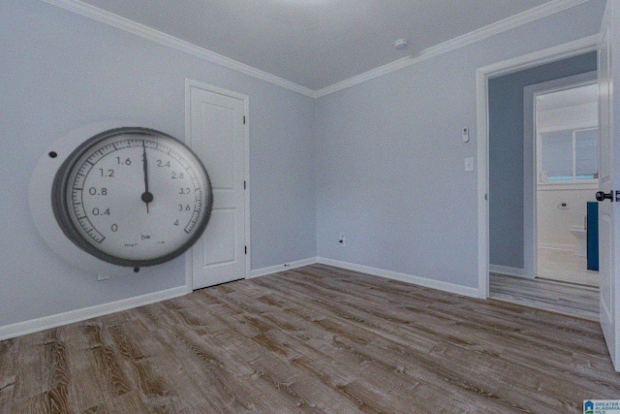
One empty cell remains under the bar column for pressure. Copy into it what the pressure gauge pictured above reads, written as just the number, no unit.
2
